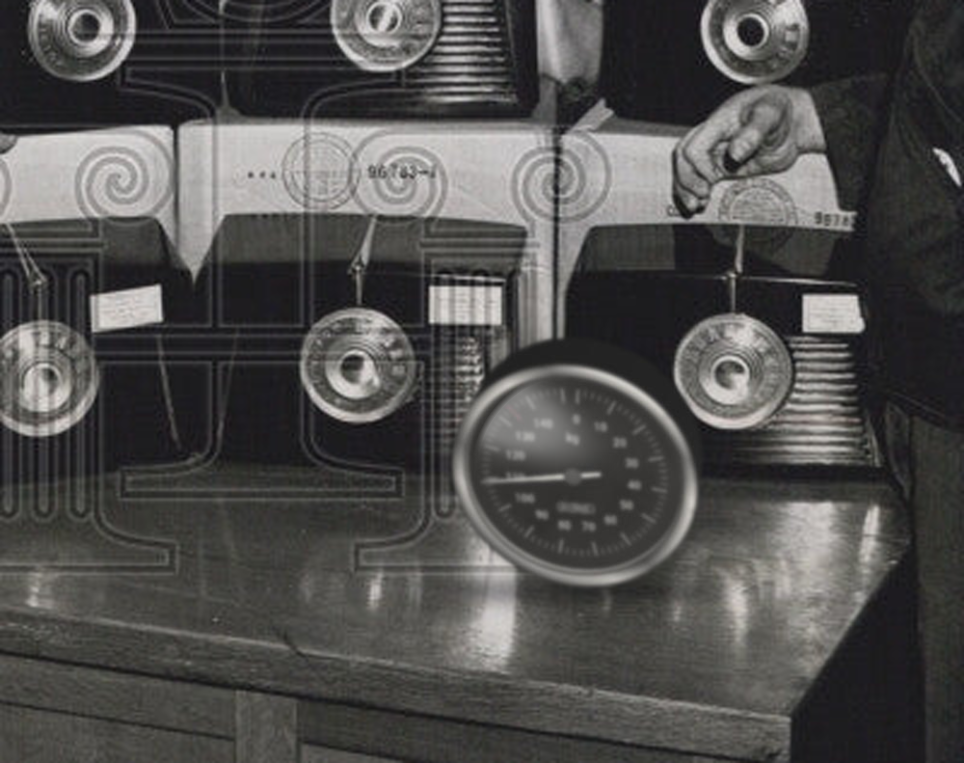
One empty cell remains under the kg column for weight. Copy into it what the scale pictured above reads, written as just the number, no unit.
110
